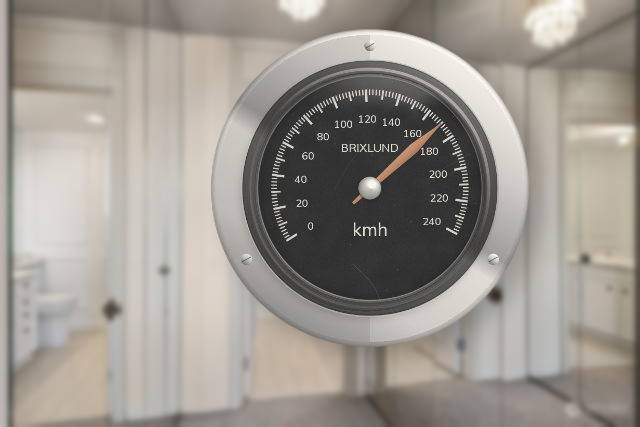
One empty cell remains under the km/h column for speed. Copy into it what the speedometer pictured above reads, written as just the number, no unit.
170
